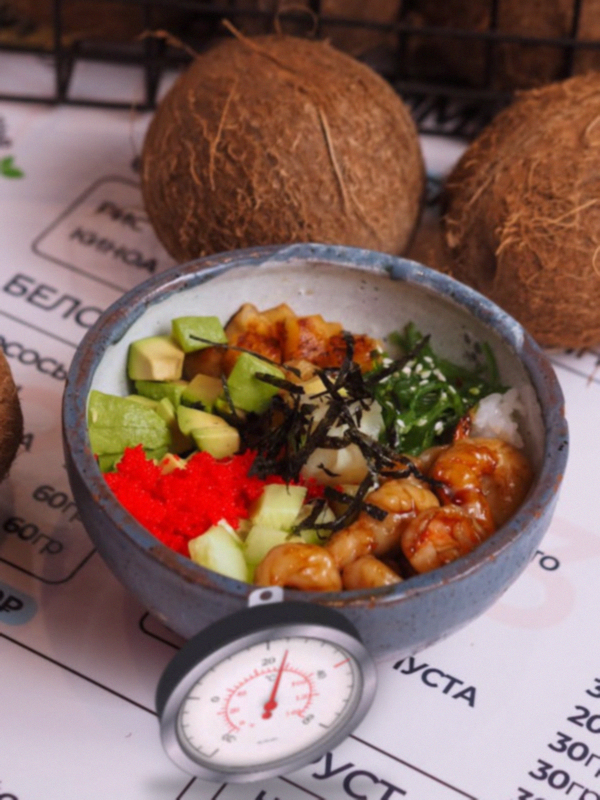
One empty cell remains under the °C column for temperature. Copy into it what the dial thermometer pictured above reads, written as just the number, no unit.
24
